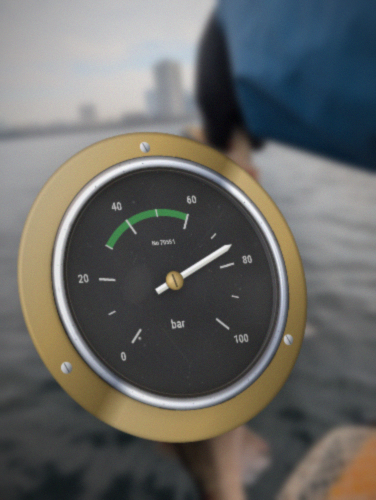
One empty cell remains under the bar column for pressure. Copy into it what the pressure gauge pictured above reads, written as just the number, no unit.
75
